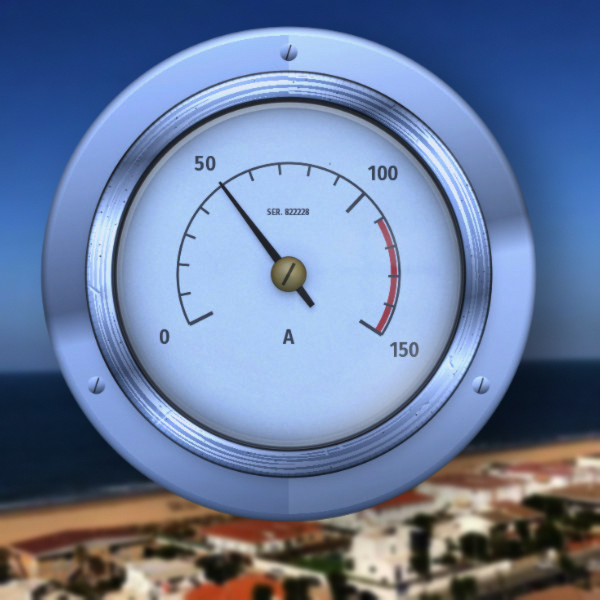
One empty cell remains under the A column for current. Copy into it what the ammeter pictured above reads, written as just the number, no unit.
50
